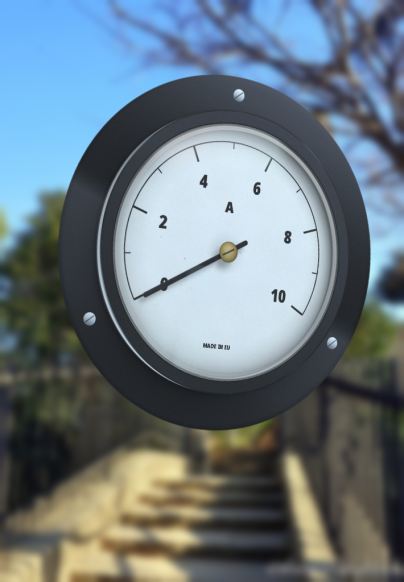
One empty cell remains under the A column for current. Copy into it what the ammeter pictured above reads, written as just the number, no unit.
0
